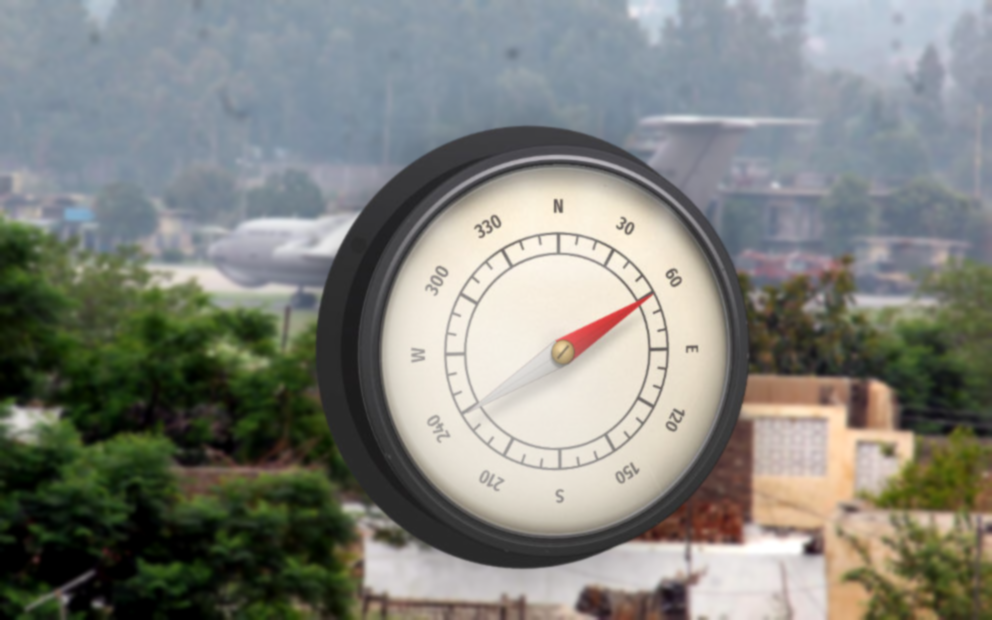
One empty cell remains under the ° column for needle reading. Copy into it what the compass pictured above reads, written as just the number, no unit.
60
